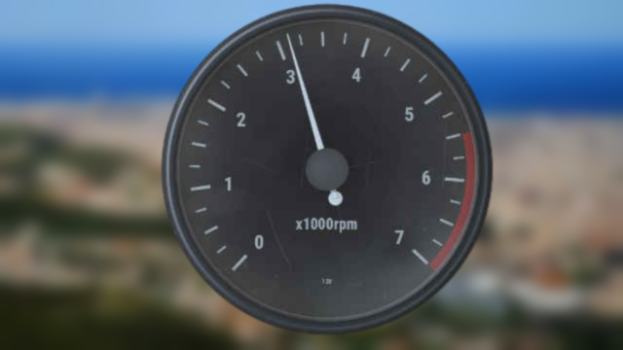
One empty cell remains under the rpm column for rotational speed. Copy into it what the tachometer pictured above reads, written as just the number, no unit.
3125
